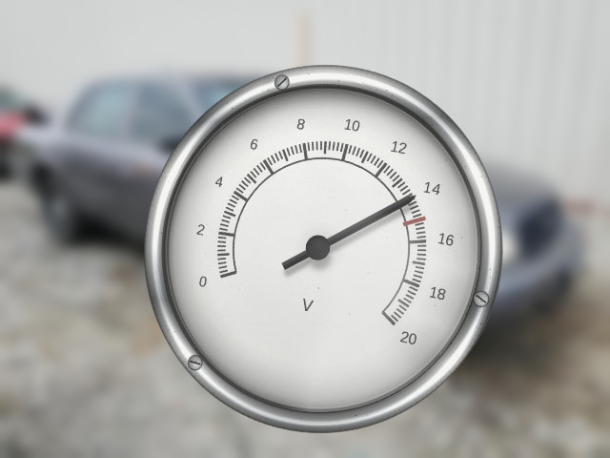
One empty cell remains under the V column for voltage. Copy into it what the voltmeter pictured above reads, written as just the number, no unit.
14
